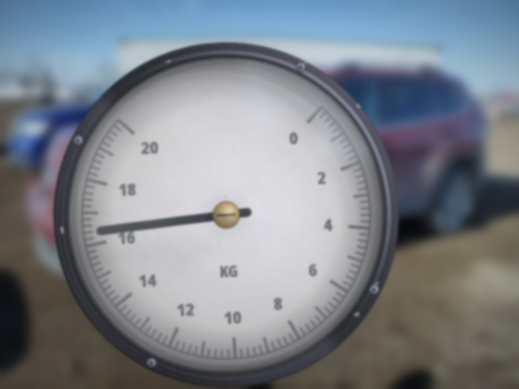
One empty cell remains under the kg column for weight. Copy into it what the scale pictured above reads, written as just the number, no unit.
16.4
